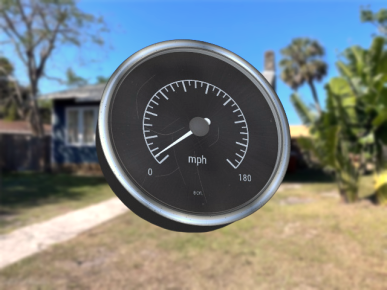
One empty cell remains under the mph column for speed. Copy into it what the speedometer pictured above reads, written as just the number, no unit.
5
